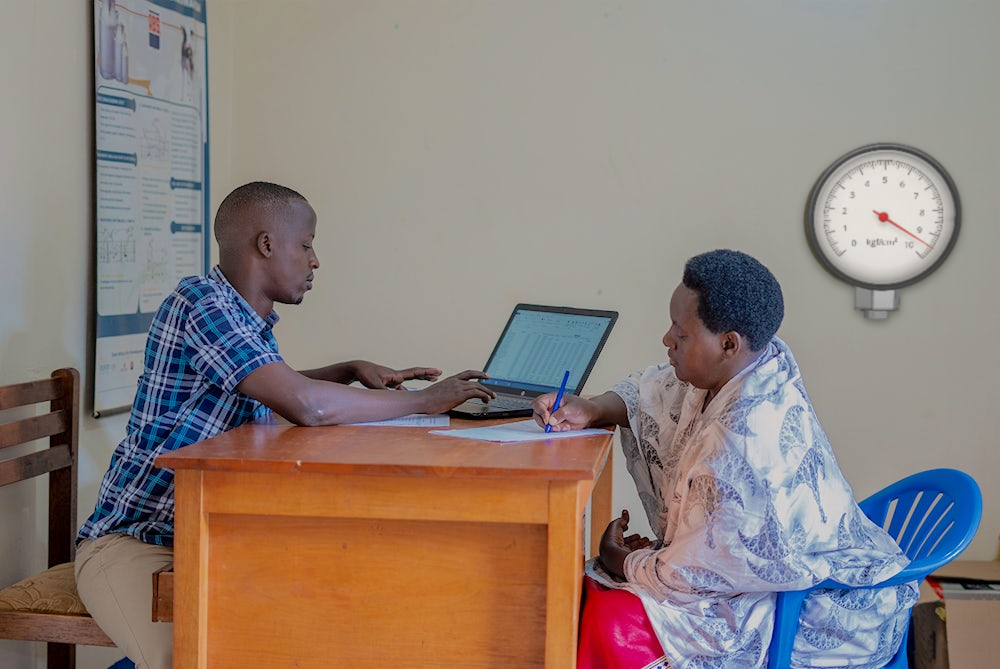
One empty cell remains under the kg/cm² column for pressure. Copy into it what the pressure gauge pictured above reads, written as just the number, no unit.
9.5
